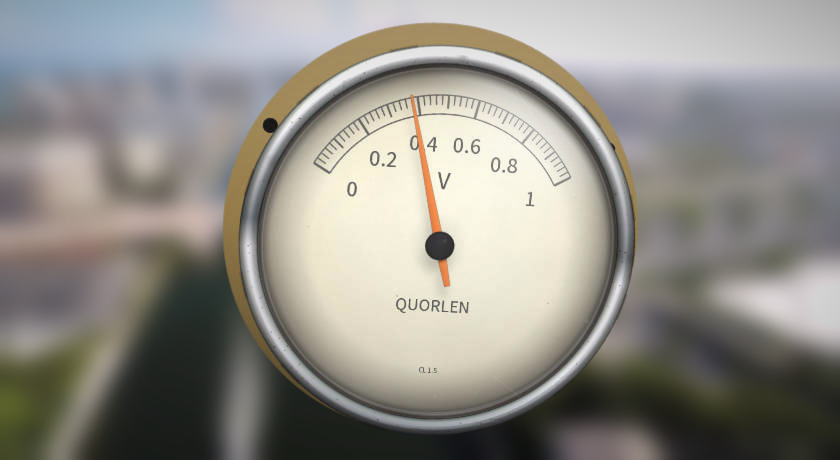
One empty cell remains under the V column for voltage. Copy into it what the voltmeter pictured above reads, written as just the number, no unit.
0.38
